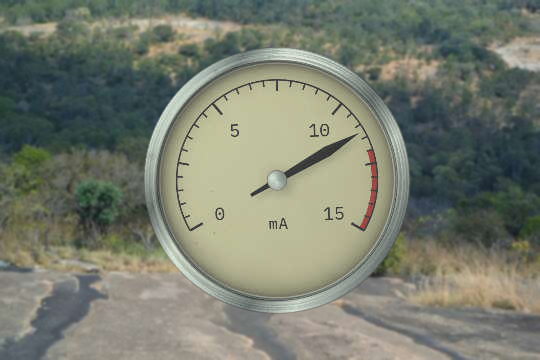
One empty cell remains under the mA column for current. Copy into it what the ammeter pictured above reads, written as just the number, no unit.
11.25
